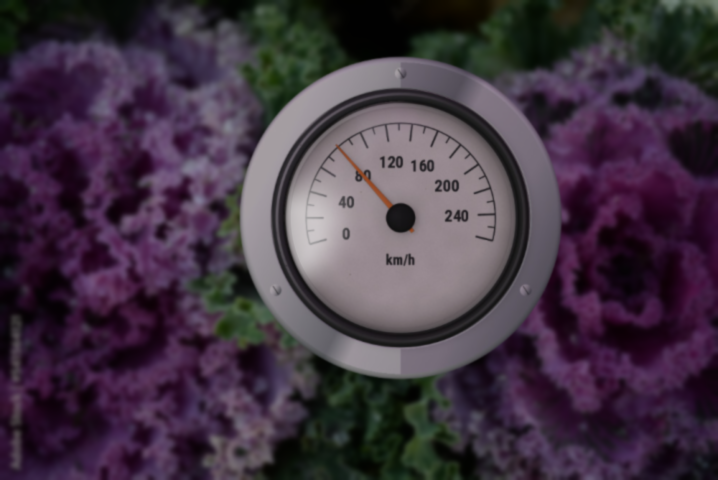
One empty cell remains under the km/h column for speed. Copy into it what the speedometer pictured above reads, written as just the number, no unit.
80
